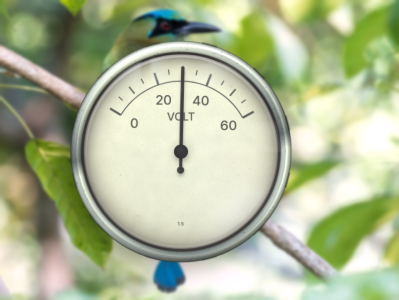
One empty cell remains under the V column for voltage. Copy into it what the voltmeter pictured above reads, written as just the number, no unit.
30
